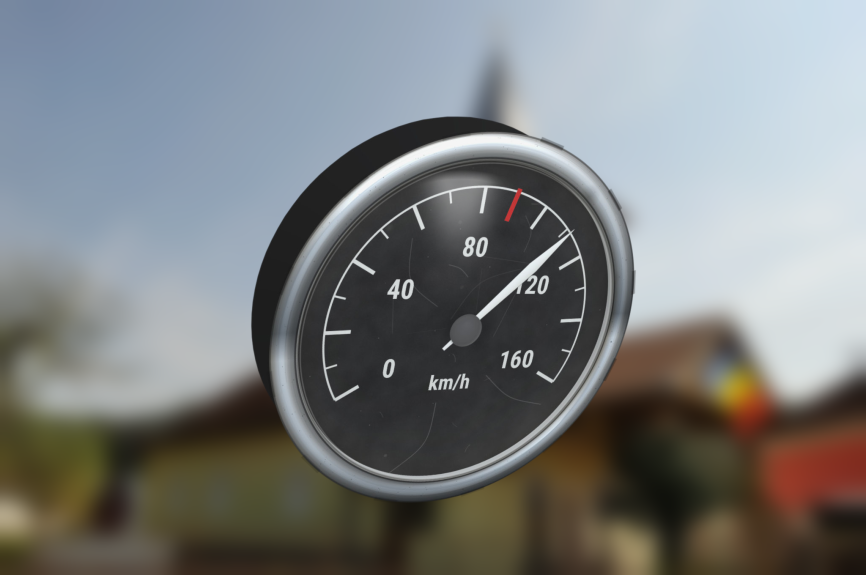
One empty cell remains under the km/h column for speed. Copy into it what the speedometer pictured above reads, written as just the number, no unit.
110
